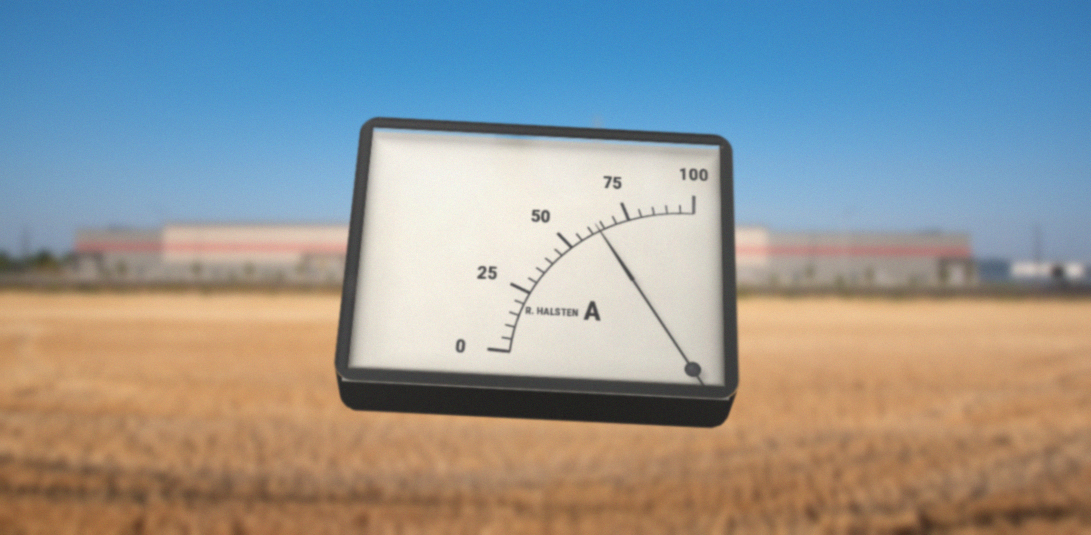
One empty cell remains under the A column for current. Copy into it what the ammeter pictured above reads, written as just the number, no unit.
62.5
